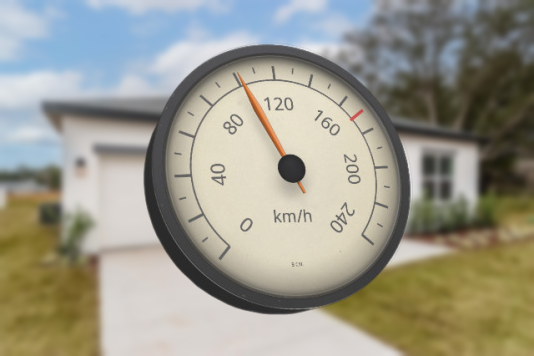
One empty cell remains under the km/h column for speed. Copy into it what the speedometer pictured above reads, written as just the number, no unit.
100
